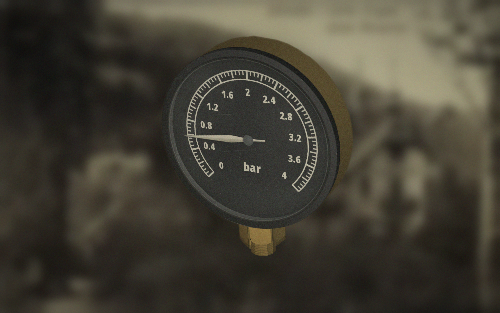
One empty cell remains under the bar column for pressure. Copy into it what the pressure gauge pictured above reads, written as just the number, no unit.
0.6
